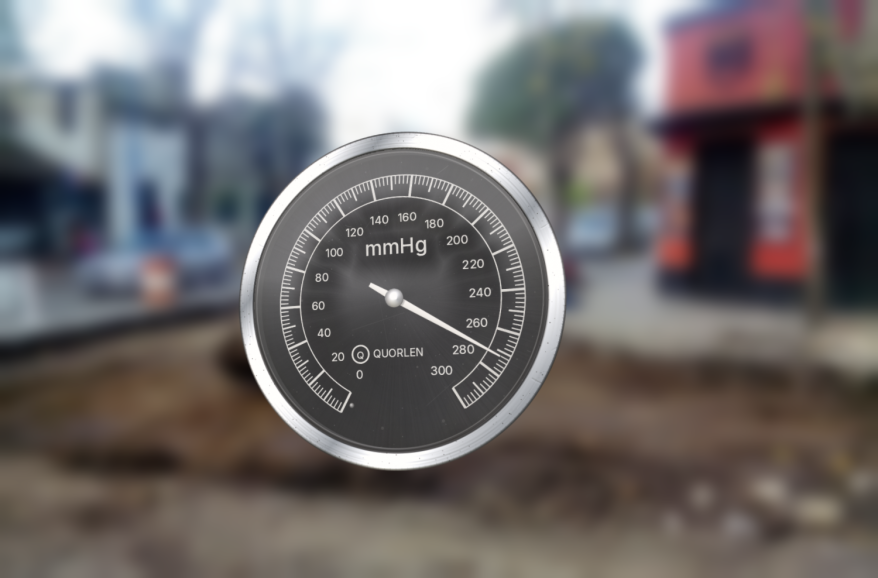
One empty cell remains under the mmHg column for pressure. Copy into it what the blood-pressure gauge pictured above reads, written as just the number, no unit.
272
